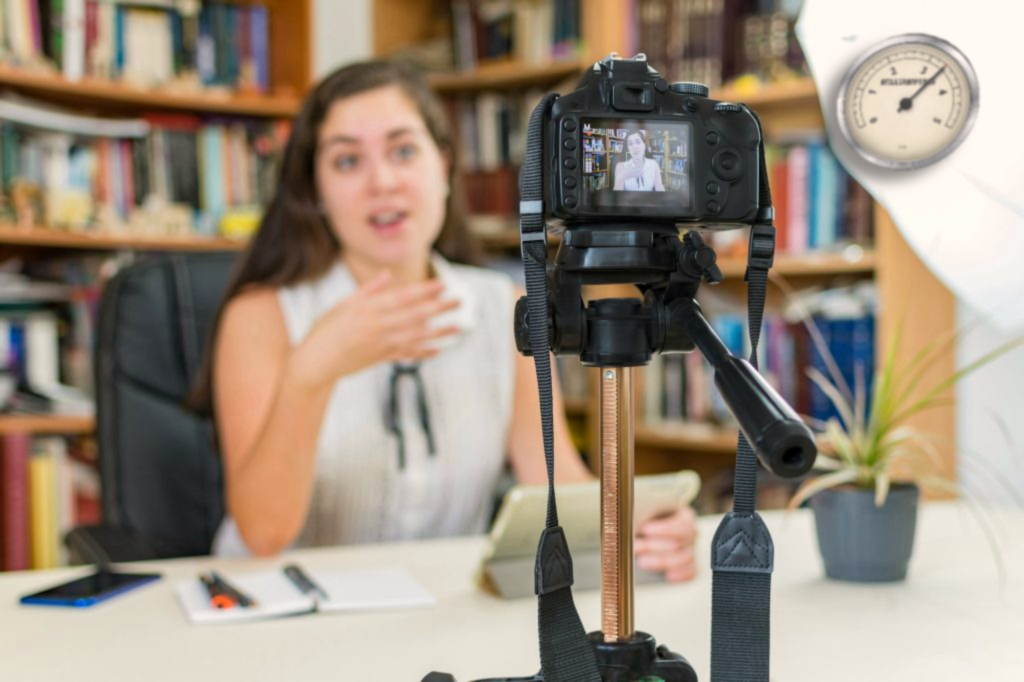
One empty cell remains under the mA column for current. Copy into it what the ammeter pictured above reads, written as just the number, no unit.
3.4
